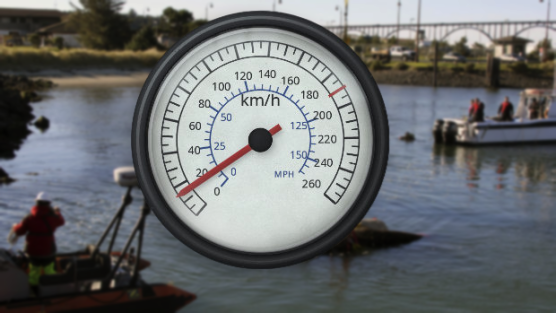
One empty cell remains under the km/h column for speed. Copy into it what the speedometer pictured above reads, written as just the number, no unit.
15
